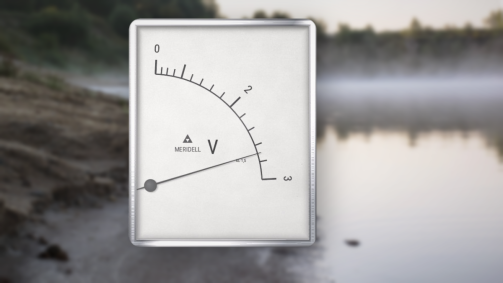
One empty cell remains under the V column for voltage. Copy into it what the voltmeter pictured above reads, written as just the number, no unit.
2.7
